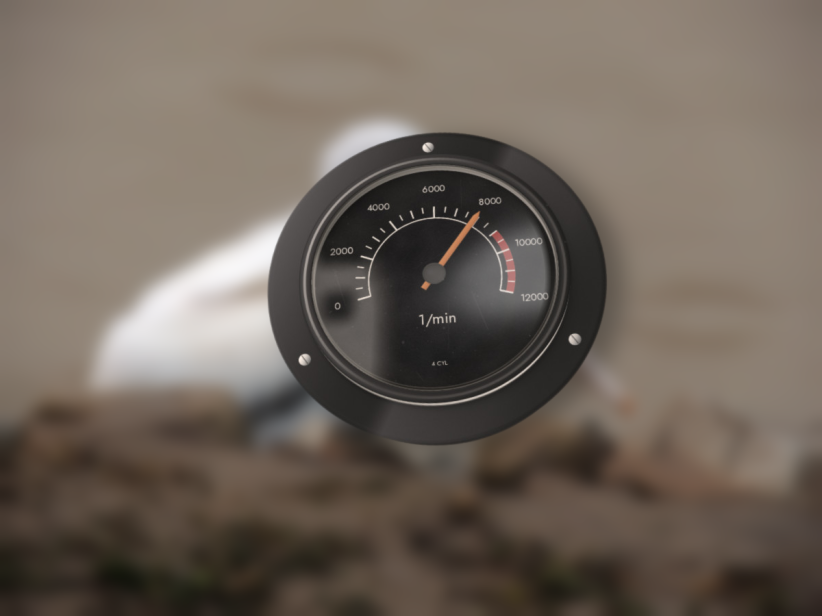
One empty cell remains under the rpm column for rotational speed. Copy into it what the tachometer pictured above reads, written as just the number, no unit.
8000
